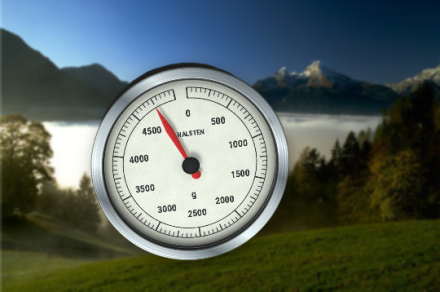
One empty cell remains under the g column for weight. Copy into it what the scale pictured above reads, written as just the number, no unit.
4750
